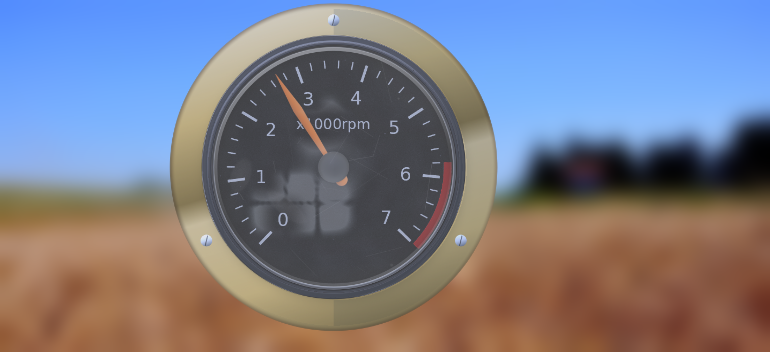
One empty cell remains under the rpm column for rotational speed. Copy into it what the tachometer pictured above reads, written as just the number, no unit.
2700
